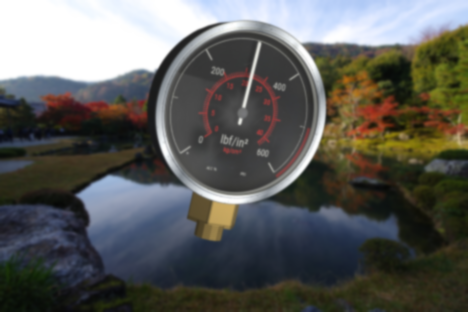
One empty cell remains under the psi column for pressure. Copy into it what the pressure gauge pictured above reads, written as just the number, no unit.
300
